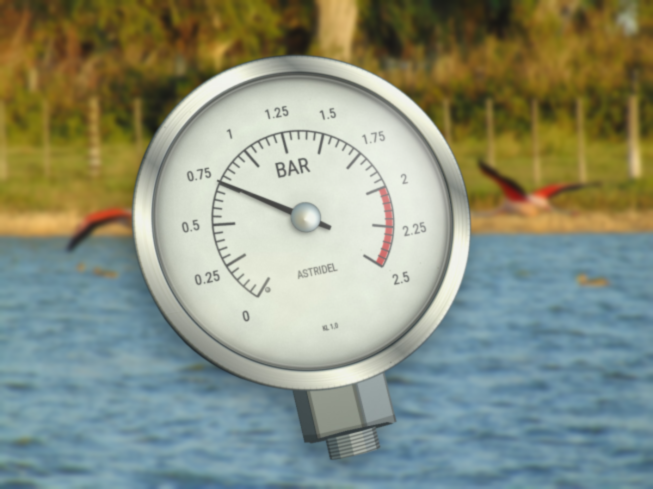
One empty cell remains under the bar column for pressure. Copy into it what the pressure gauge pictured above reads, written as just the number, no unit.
0.75
